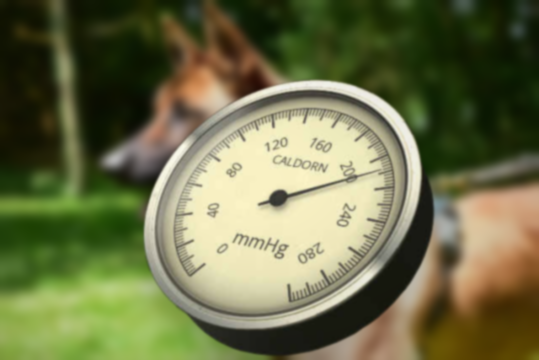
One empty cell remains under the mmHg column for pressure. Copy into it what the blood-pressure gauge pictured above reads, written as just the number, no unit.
210
